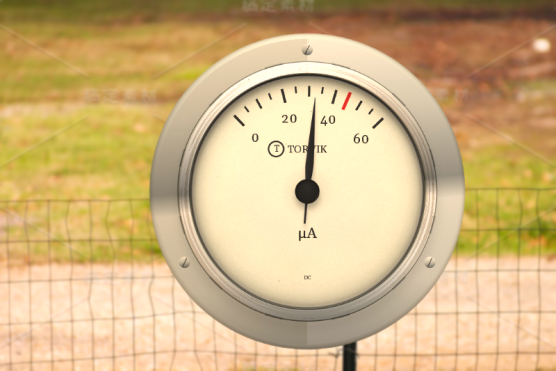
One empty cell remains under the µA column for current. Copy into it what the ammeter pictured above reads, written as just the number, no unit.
32.5
